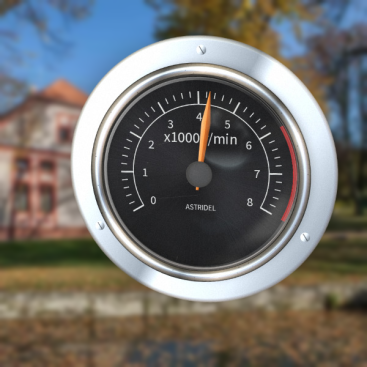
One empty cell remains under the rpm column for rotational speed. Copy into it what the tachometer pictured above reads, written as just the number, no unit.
4300
